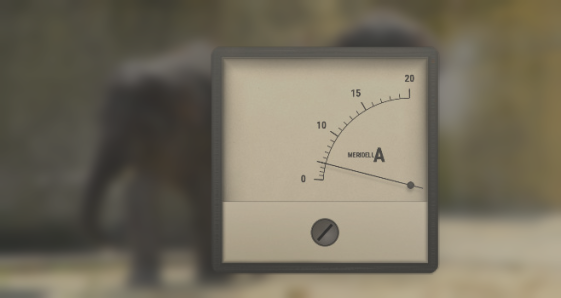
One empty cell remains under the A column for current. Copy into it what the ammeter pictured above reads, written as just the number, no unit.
5
